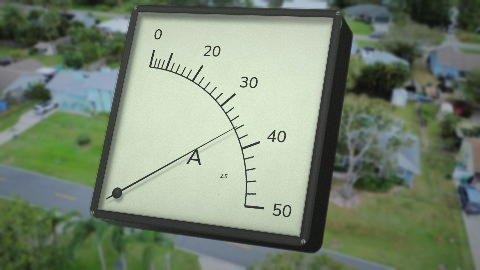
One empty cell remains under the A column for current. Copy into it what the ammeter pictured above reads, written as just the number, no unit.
36
